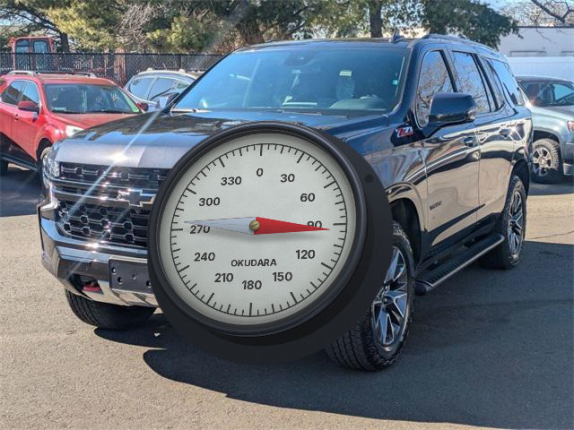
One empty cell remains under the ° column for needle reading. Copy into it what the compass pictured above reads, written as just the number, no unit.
95
